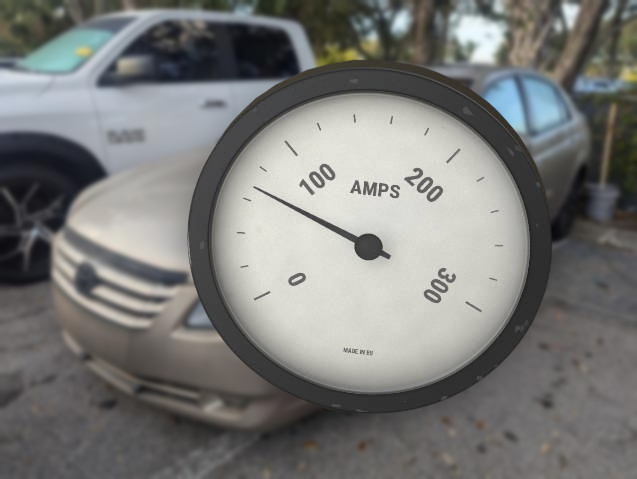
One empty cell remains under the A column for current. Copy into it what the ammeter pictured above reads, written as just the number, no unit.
70
